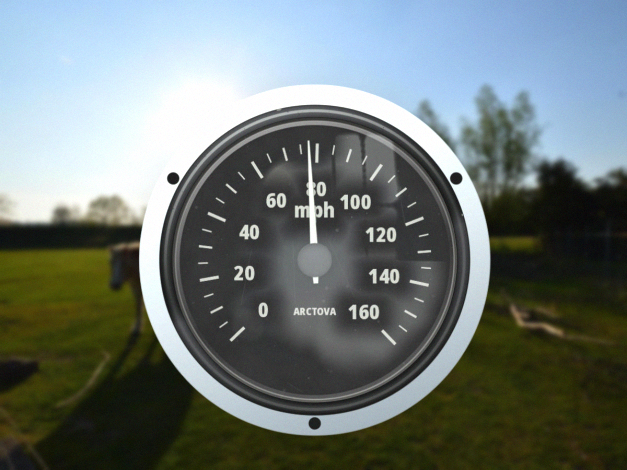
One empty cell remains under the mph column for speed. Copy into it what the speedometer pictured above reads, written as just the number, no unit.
77.5
